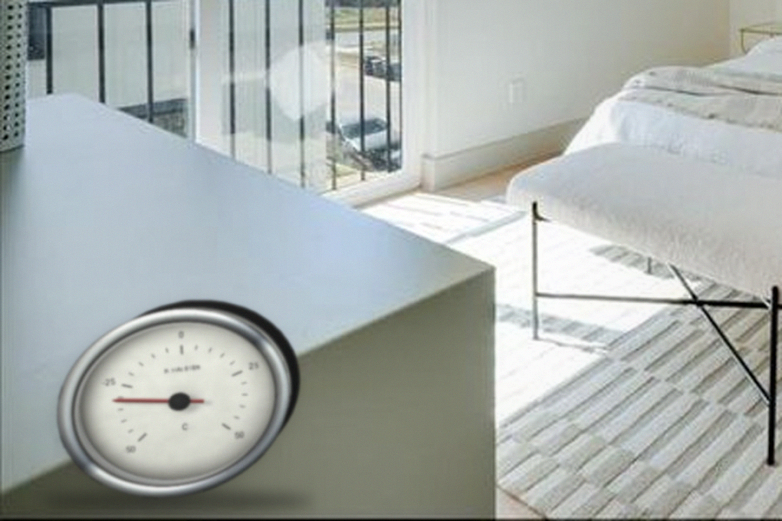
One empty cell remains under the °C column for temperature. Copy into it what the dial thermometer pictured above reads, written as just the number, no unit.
-30
